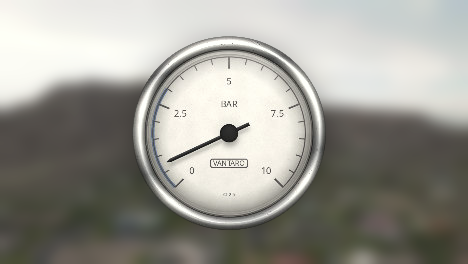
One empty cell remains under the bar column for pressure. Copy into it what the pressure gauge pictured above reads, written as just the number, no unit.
0.75
